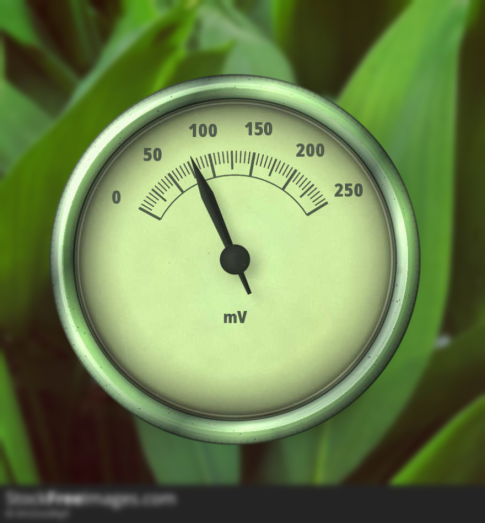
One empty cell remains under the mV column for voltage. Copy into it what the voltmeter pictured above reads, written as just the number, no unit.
80
